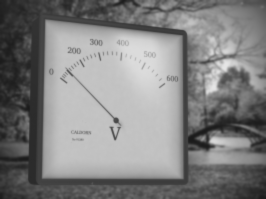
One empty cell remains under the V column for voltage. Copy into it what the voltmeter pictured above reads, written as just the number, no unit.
100
